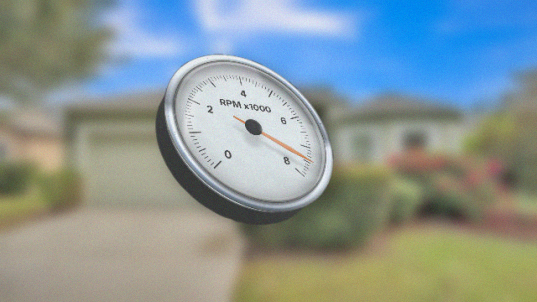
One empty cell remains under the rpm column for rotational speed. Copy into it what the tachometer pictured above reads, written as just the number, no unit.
7500
